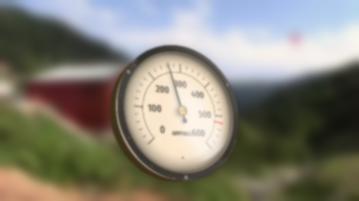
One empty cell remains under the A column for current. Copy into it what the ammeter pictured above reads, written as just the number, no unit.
260
